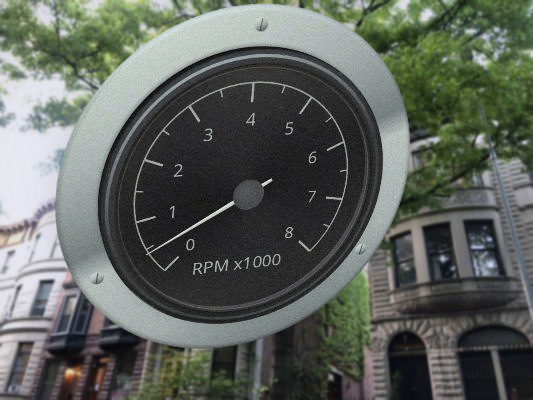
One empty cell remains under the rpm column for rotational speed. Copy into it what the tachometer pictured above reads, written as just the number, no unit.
500
